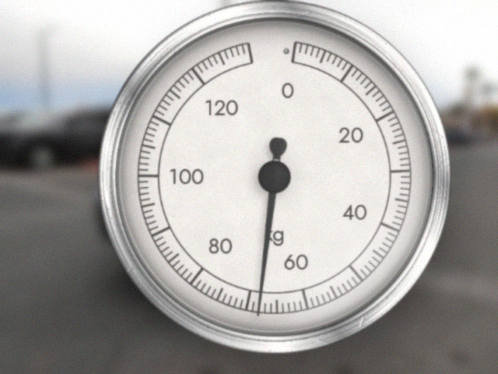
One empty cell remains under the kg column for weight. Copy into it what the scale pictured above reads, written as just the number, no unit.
68
